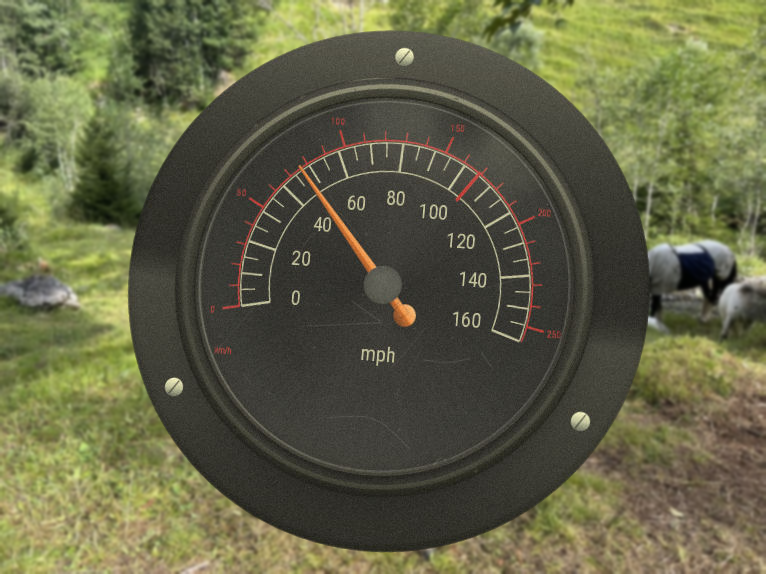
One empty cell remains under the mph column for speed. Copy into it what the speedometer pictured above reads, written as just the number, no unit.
47.5
